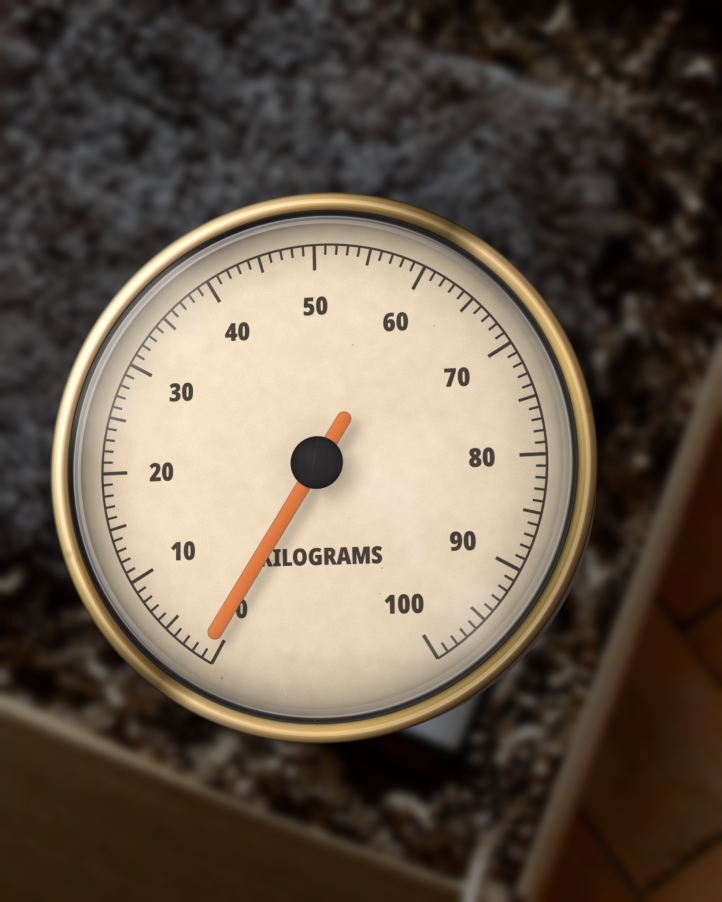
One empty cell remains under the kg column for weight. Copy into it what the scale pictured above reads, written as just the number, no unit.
1
